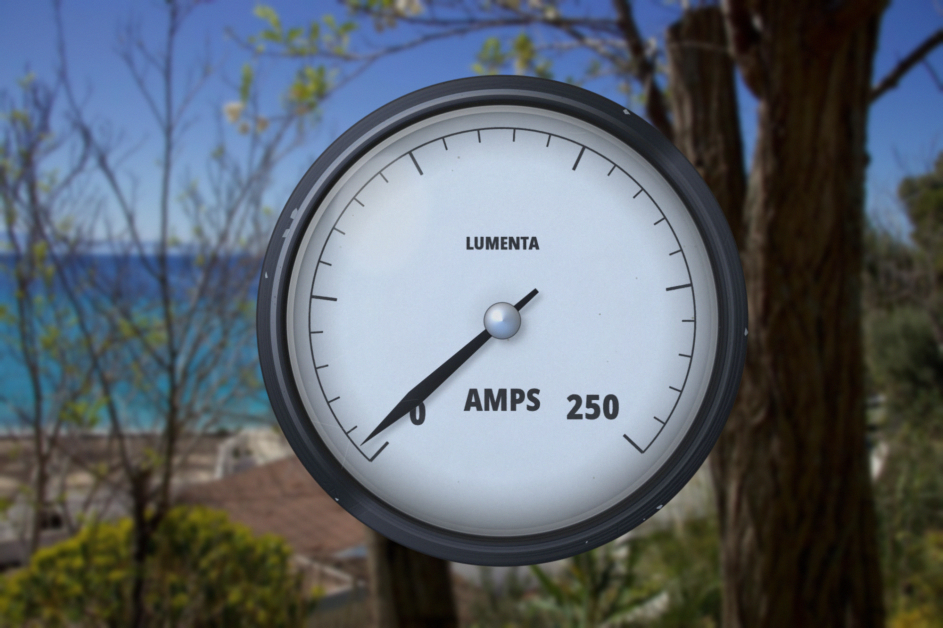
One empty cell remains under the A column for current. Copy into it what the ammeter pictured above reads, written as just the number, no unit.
5
